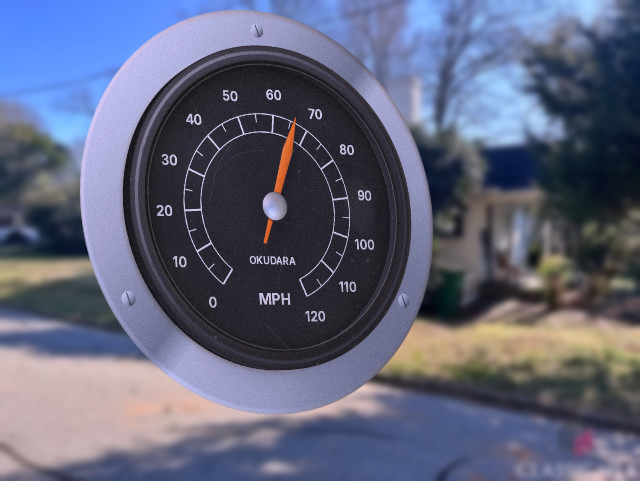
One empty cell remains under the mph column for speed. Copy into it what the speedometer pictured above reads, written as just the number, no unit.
65
